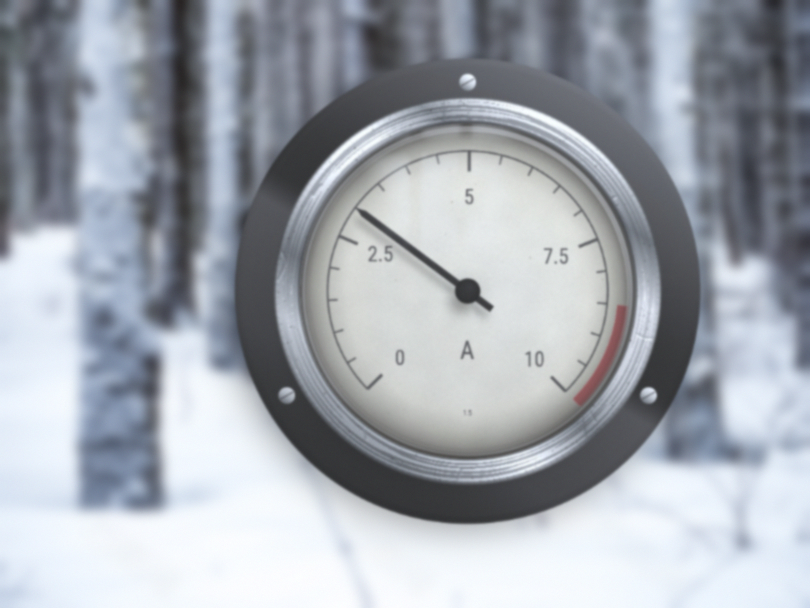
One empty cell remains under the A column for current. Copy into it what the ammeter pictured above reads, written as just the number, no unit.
3
